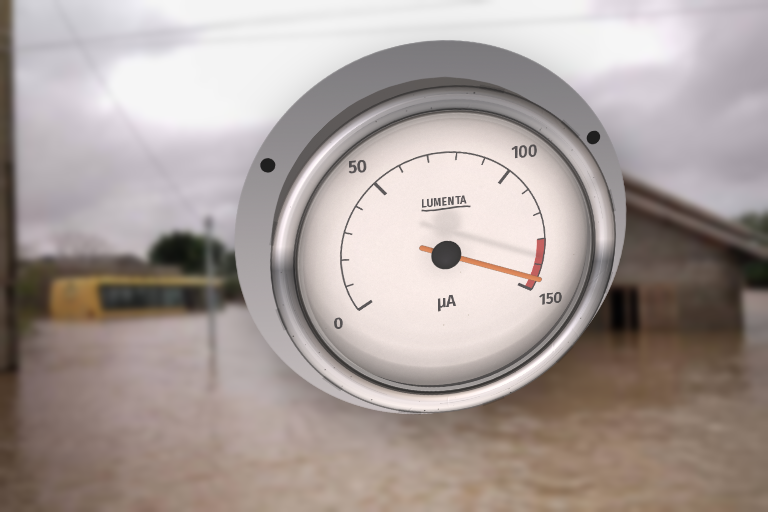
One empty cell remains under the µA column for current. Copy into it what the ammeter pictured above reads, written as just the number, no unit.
145
